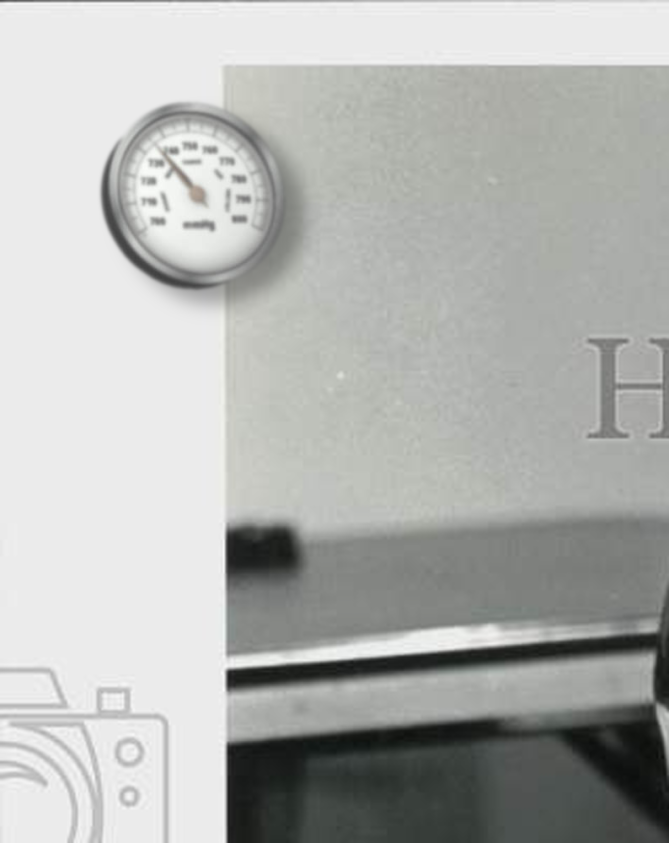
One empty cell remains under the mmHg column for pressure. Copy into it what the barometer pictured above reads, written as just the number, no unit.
735
